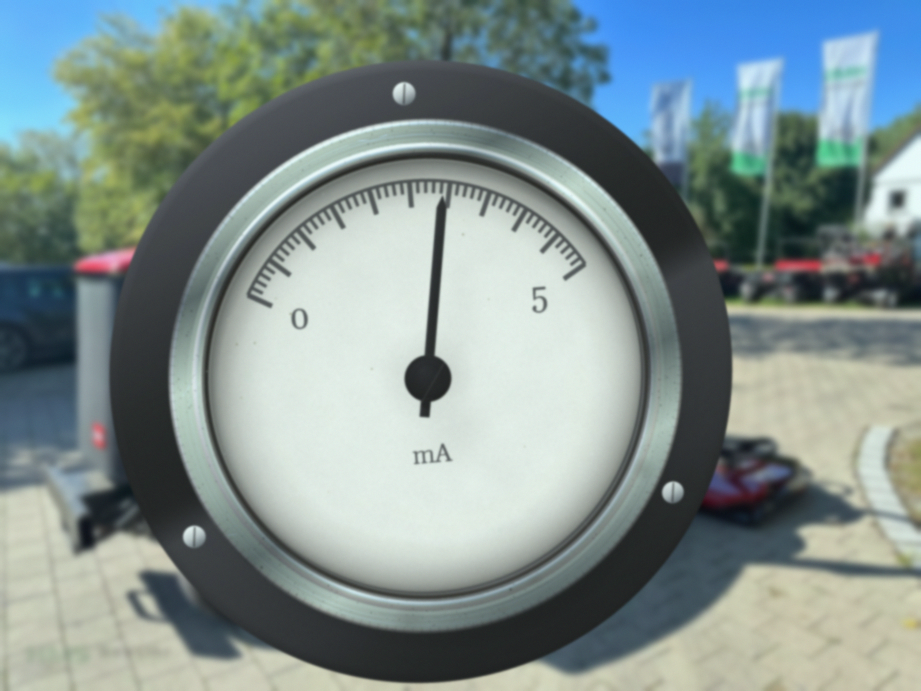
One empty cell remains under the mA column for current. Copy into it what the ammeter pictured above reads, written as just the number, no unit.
2.9
